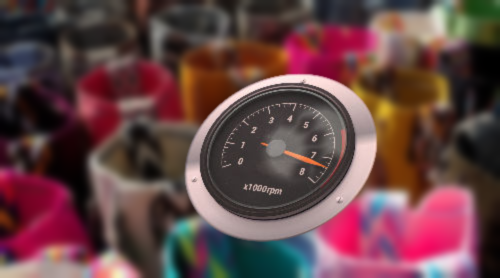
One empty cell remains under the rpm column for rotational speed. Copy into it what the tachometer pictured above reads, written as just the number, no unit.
7400
